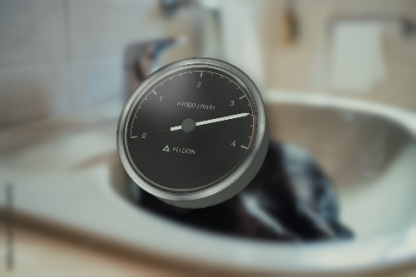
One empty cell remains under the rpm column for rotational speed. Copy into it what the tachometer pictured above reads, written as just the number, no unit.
3400
